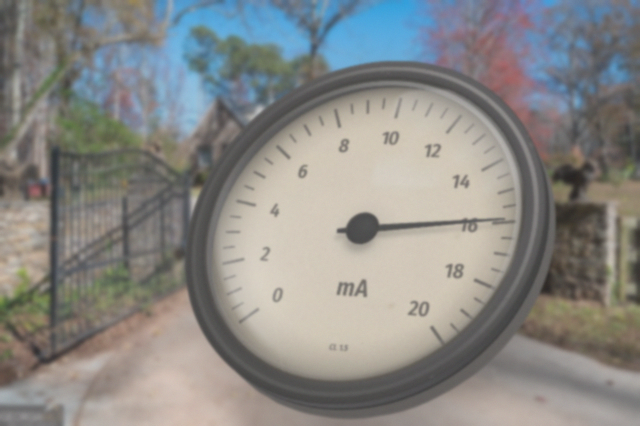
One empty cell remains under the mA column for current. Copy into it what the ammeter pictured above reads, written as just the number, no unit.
16
